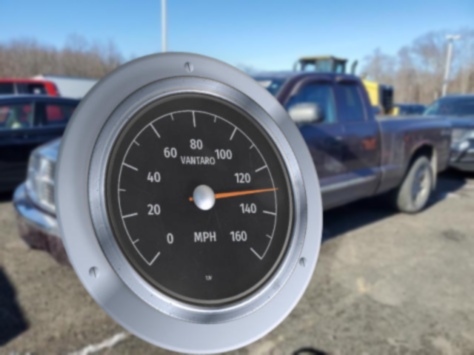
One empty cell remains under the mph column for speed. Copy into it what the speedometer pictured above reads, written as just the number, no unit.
130
